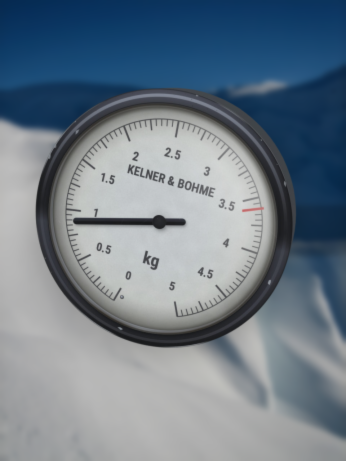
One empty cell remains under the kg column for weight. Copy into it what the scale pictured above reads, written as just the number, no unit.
0.9
